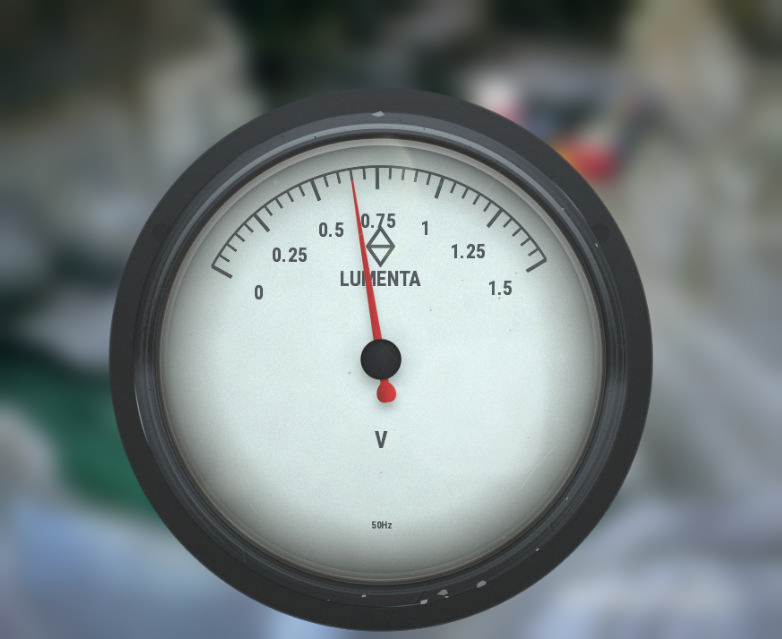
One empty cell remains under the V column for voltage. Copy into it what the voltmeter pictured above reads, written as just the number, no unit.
0.65
